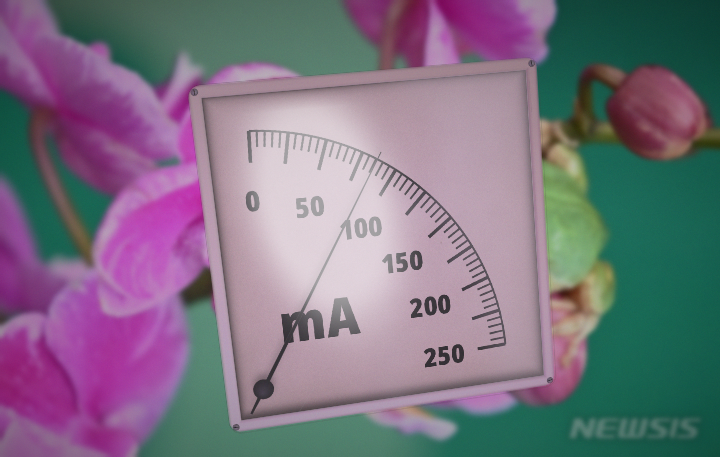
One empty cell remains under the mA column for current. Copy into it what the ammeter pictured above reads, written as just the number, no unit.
85
